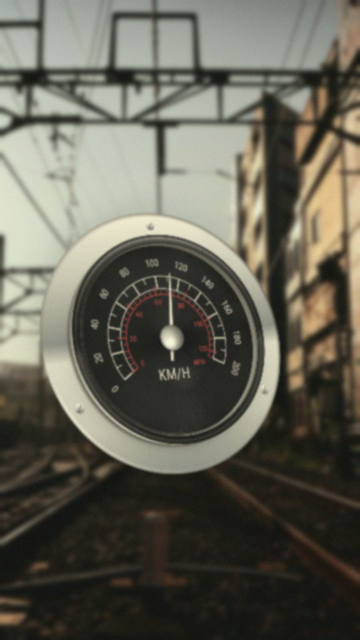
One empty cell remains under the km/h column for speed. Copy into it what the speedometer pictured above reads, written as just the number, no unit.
110
